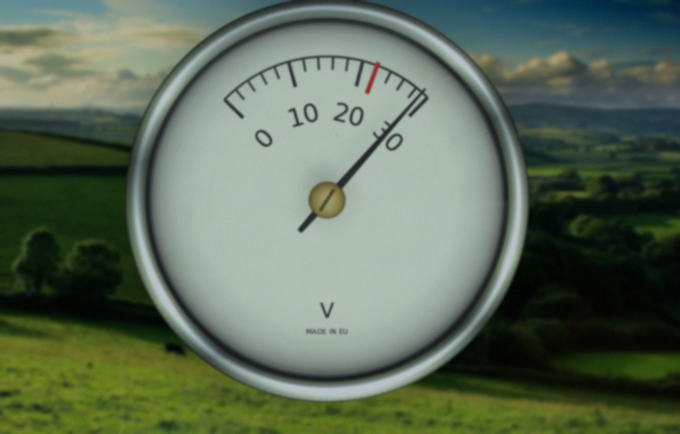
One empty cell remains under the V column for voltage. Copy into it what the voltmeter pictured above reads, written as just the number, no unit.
29
